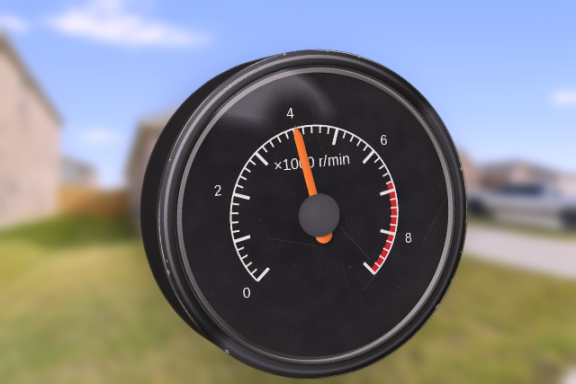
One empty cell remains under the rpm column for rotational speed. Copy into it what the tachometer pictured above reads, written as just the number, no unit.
4000
